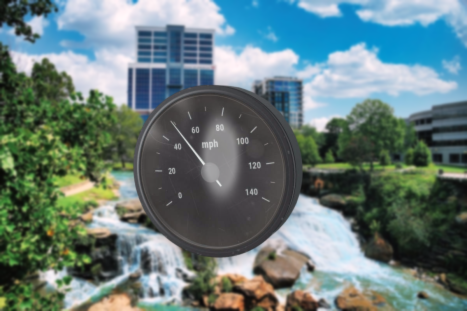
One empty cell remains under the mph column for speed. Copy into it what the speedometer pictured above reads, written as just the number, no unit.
50
